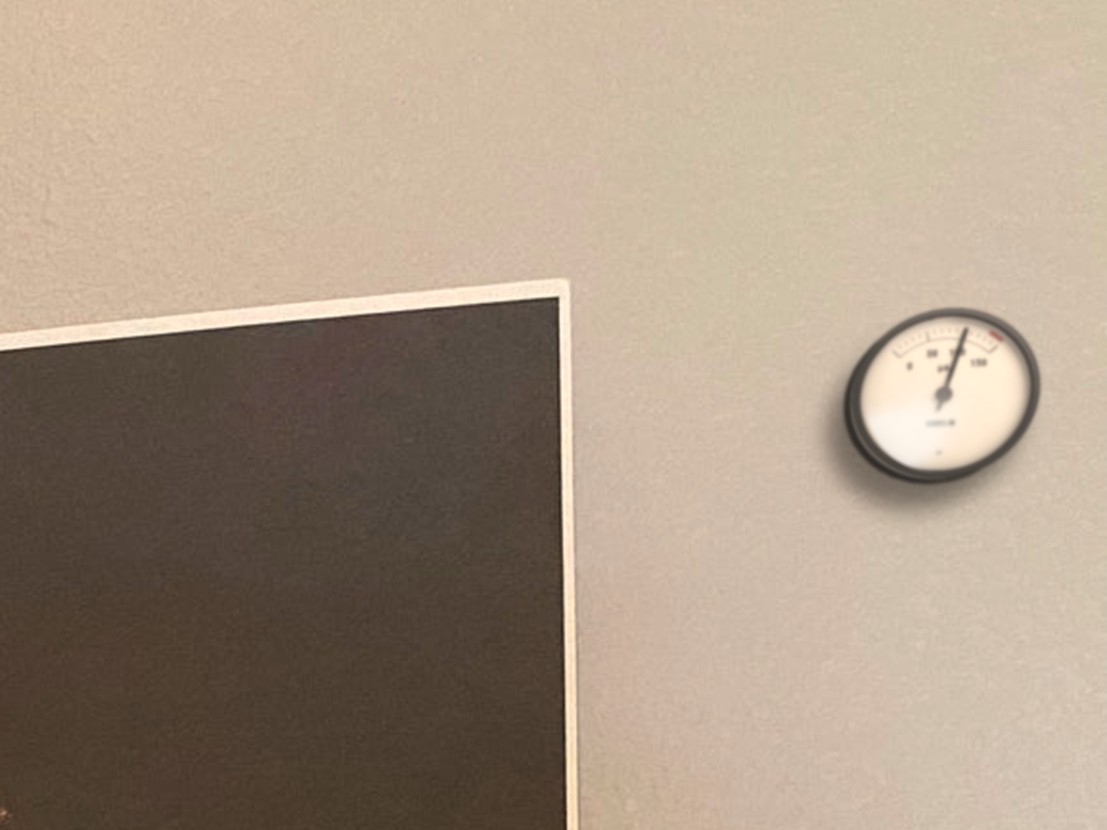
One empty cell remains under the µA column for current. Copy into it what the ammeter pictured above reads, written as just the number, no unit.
100
